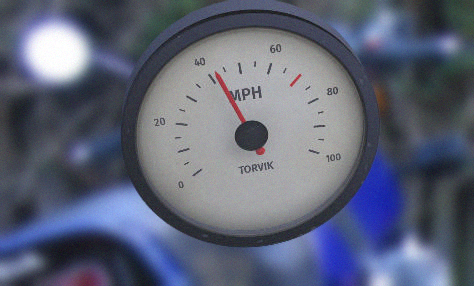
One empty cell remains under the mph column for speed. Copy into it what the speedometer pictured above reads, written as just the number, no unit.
42.5
